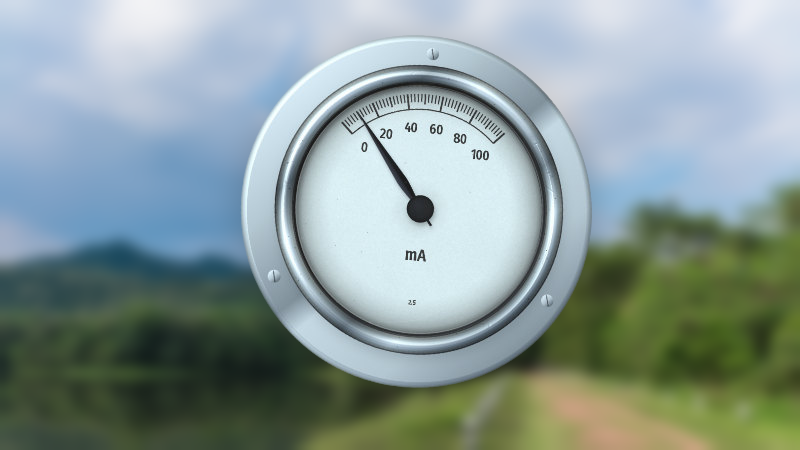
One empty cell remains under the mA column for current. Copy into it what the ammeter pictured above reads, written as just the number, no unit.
10
